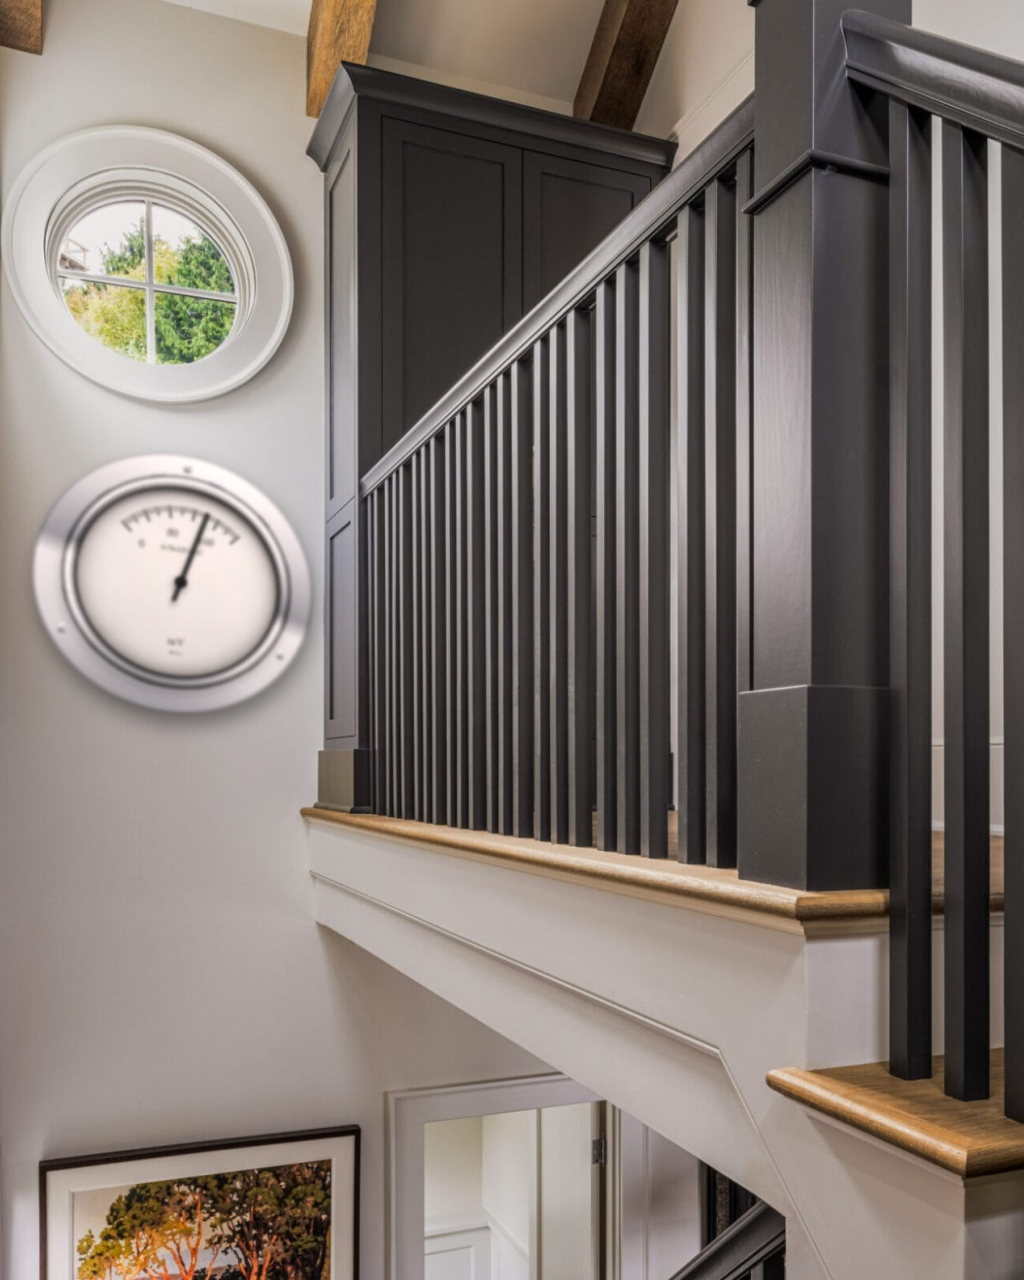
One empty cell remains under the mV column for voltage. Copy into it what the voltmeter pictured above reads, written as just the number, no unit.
140
